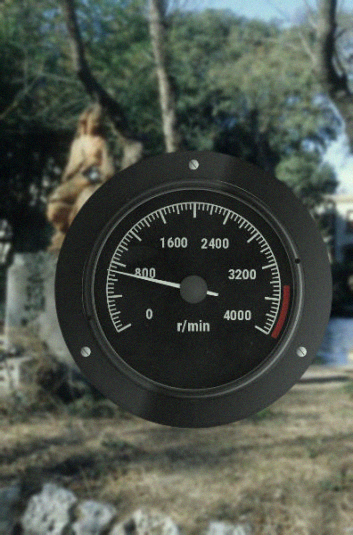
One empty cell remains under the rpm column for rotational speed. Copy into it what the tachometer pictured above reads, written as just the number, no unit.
700
